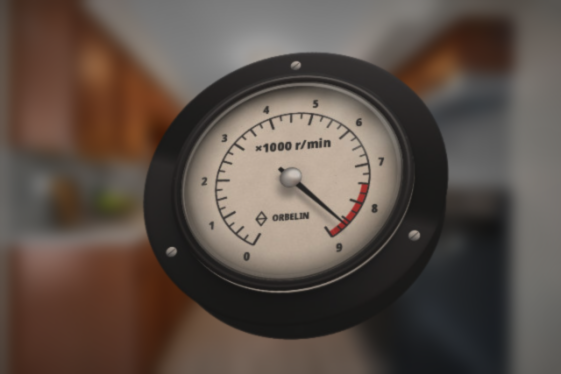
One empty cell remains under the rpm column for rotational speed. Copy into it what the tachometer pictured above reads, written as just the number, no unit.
8625
